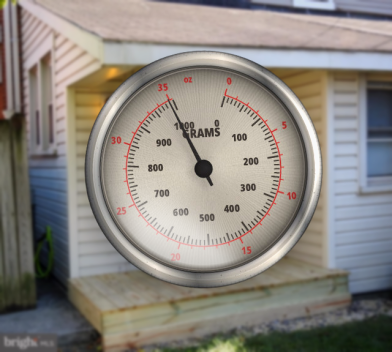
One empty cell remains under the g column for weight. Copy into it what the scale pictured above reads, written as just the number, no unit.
990
